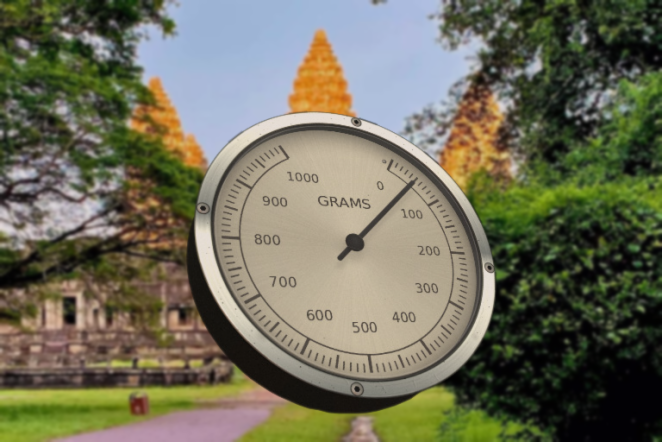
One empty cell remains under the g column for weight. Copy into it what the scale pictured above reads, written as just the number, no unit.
50
